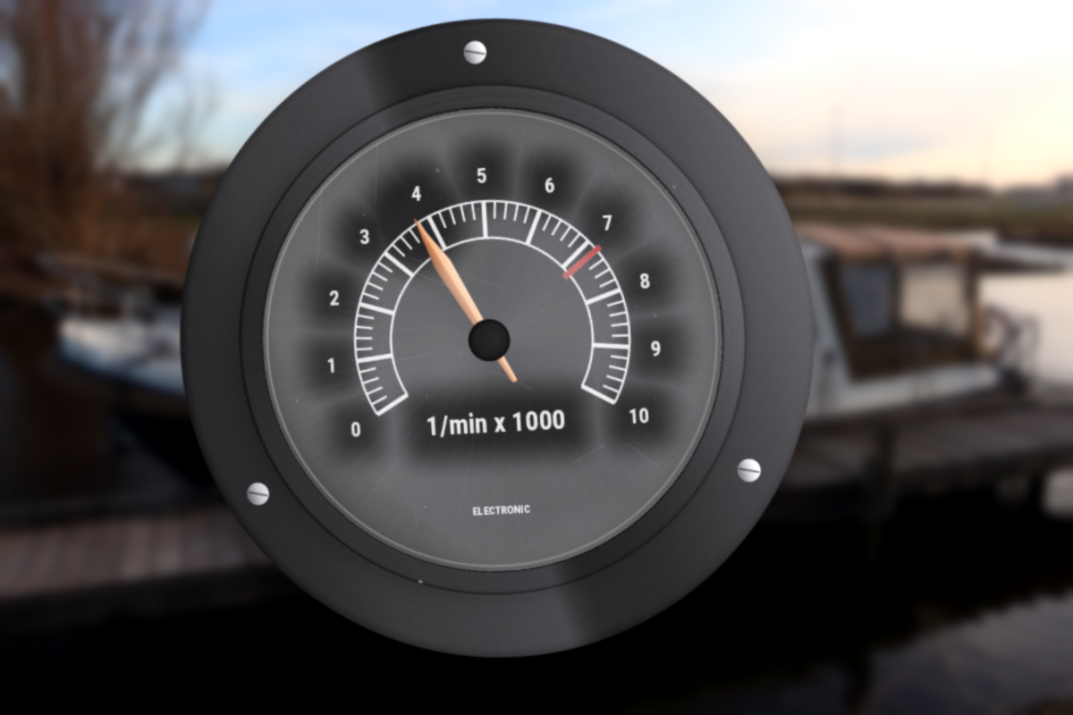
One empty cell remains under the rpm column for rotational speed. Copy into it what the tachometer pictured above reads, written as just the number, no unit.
3800
